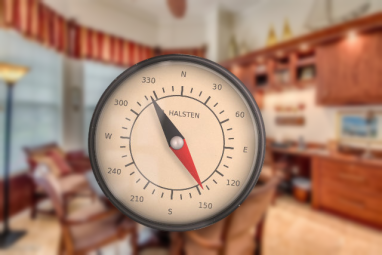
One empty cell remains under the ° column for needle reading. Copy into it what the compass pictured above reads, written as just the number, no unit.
145
